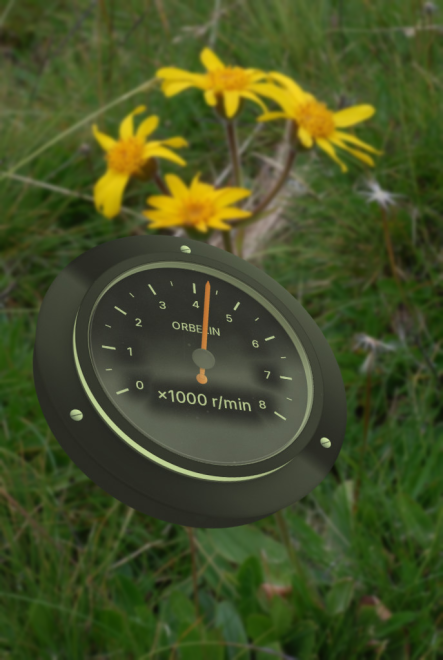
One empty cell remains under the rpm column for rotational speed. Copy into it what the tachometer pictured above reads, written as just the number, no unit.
4250
